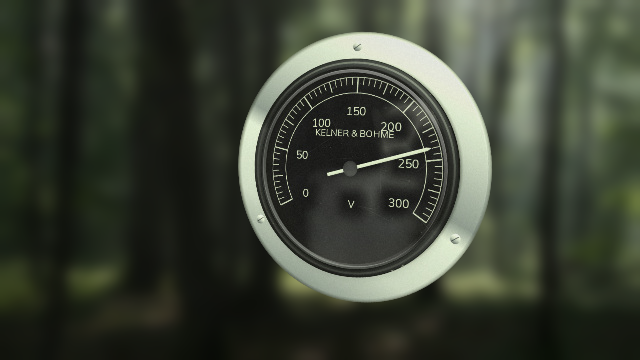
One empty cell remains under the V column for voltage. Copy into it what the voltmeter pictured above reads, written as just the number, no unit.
240
